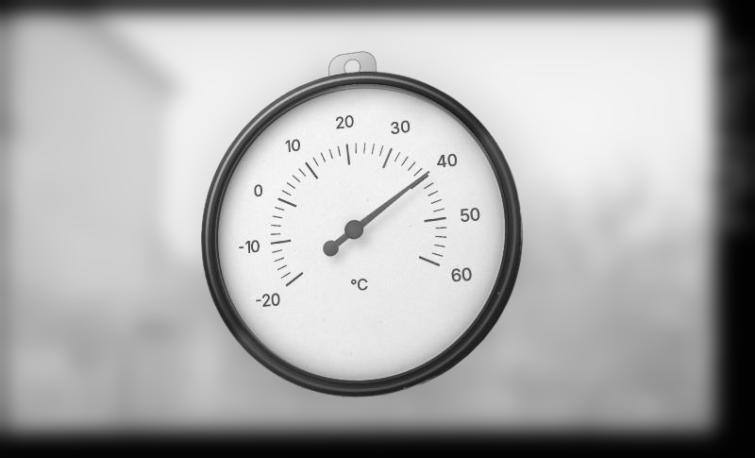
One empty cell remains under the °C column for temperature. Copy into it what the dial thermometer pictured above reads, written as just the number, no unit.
40
